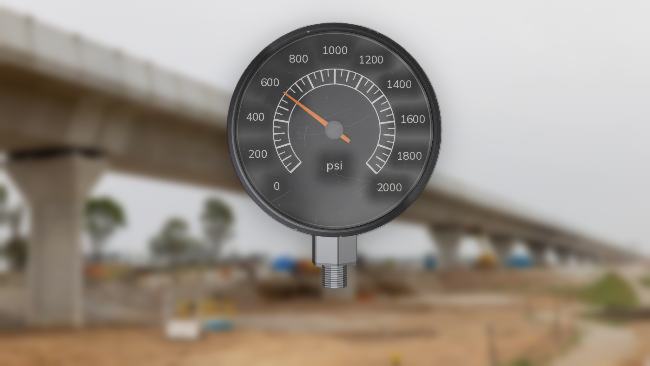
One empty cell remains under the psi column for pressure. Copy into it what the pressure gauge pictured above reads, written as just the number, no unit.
600
